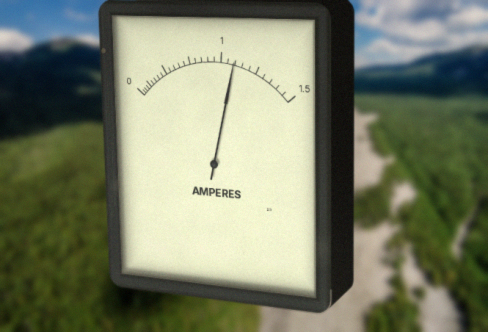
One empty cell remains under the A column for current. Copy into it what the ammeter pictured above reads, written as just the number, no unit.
1.1
